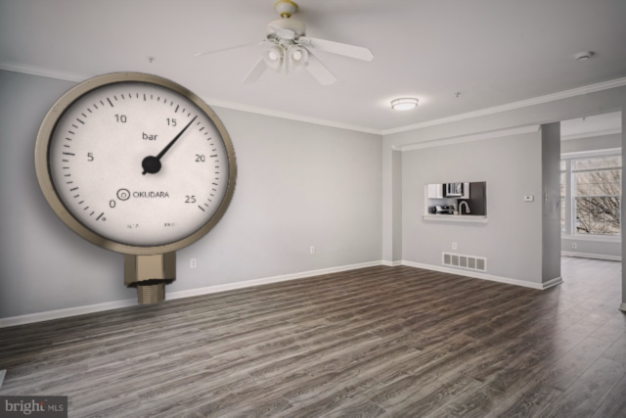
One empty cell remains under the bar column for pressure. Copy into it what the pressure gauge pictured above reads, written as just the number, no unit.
16.5
